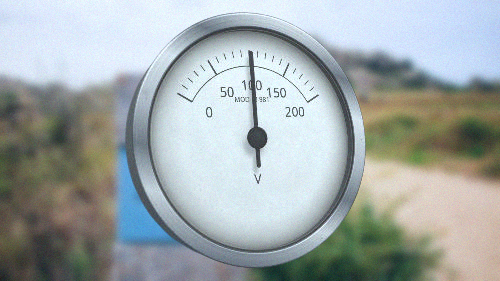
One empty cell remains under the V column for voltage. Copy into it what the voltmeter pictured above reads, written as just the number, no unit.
100
